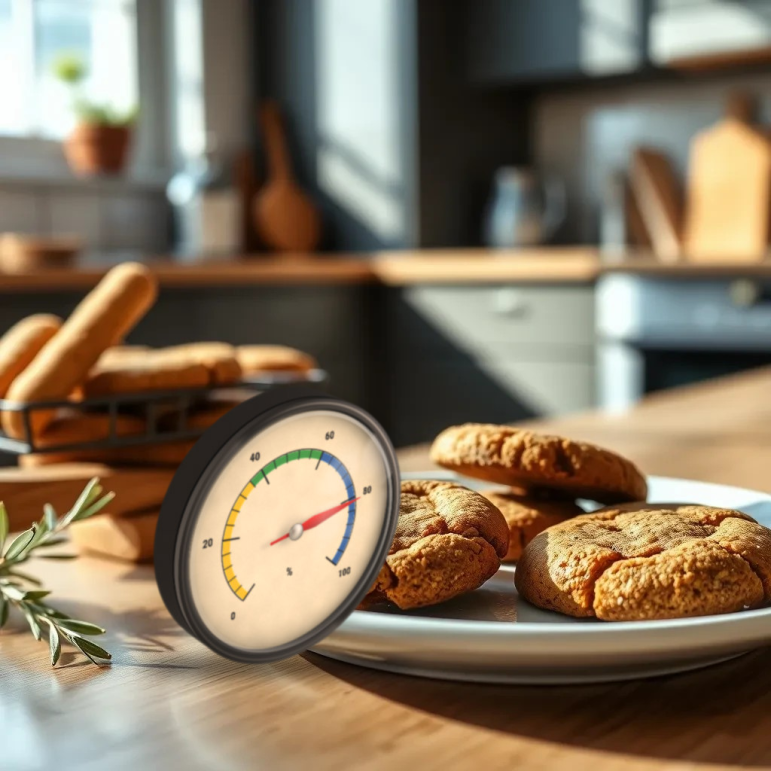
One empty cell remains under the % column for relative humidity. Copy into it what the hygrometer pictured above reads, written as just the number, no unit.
80
